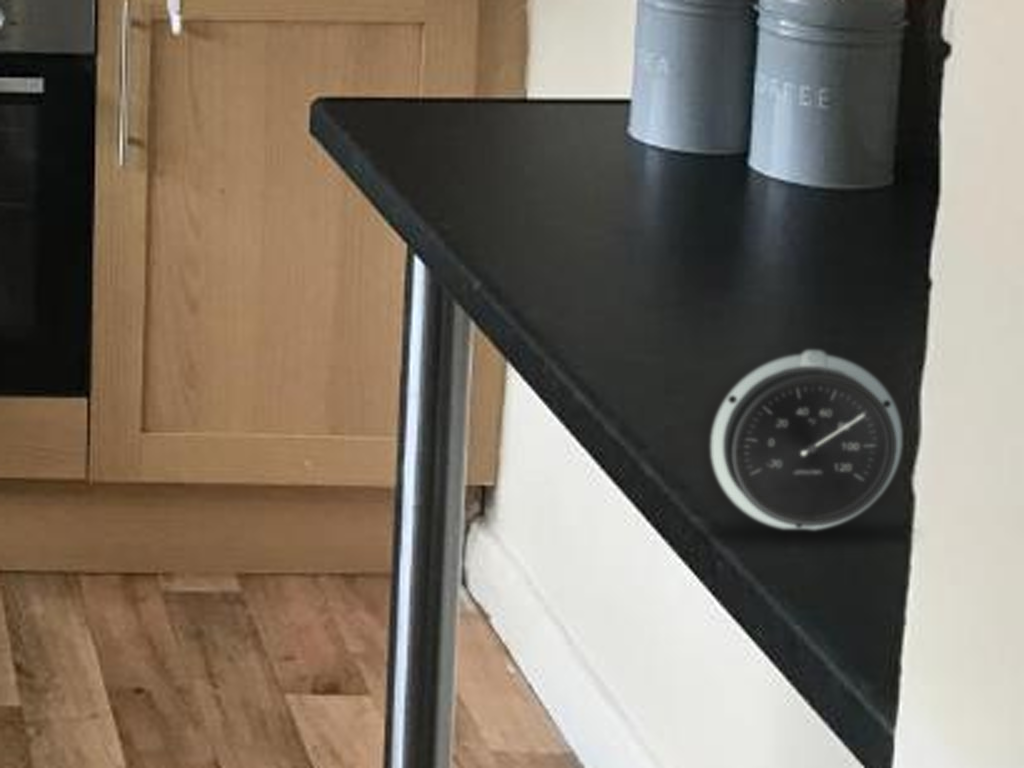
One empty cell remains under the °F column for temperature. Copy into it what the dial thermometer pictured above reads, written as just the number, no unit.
80
